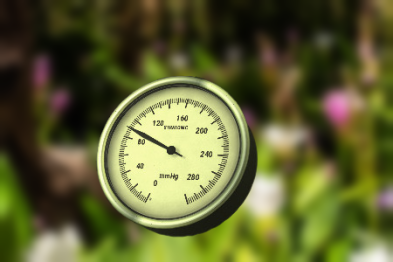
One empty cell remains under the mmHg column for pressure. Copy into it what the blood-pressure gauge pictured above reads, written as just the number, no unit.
90
